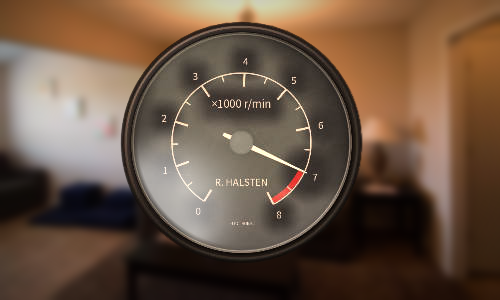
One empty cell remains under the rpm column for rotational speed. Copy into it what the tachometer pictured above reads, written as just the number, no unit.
7000
